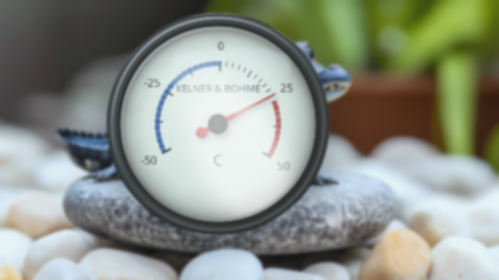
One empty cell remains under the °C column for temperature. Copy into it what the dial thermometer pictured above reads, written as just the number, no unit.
25
